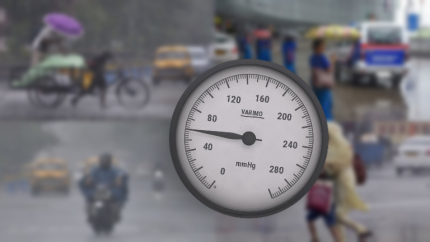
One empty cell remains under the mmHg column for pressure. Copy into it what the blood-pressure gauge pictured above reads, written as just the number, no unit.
60
